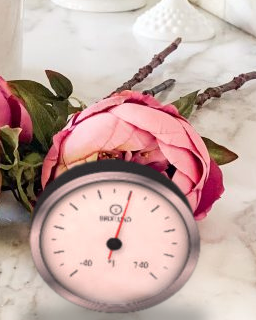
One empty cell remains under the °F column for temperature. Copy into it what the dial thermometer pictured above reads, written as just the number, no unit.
60
